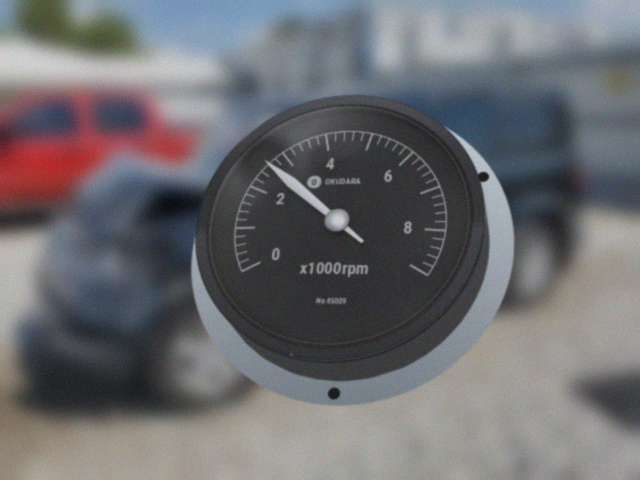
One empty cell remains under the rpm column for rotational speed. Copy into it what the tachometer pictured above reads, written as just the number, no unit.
2600
